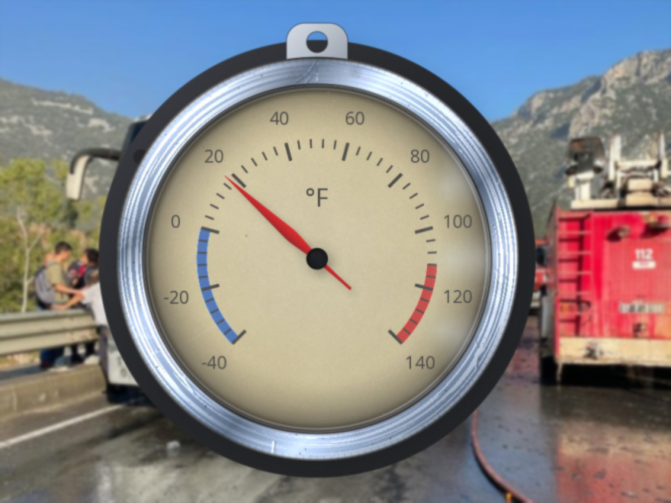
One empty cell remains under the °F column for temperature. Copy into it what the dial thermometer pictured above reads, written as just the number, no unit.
18
